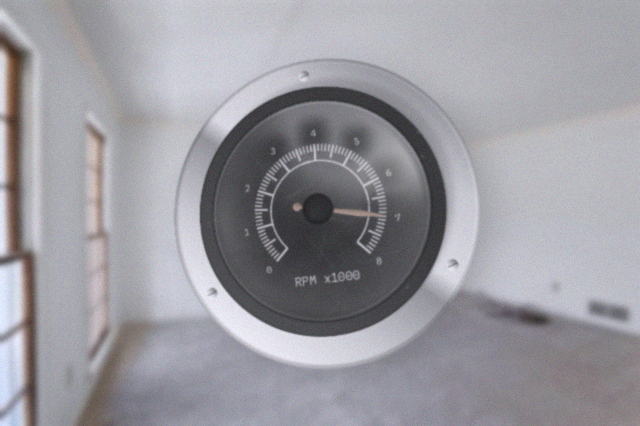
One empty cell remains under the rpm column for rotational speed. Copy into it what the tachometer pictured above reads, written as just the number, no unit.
7000
